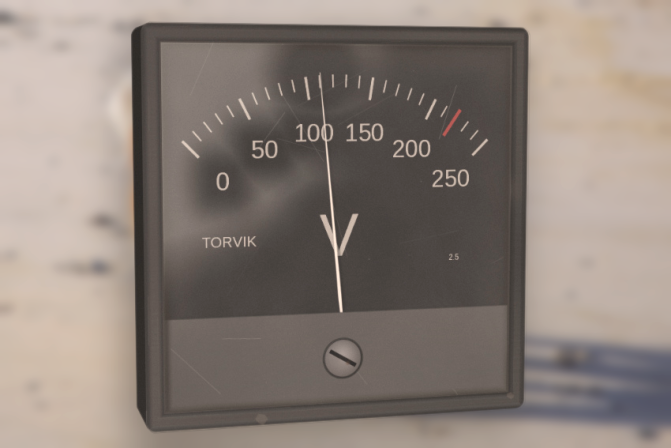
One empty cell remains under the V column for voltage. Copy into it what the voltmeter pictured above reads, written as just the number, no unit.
110
